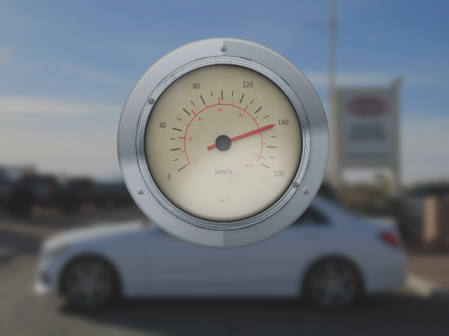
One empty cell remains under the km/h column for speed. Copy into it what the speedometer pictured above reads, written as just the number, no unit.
160
